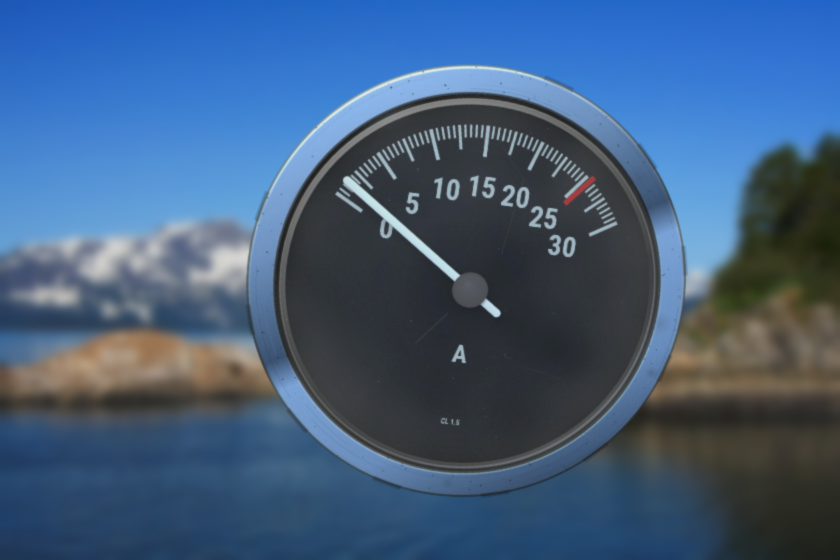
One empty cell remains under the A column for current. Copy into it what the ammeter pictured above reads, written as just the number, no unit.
1.5
